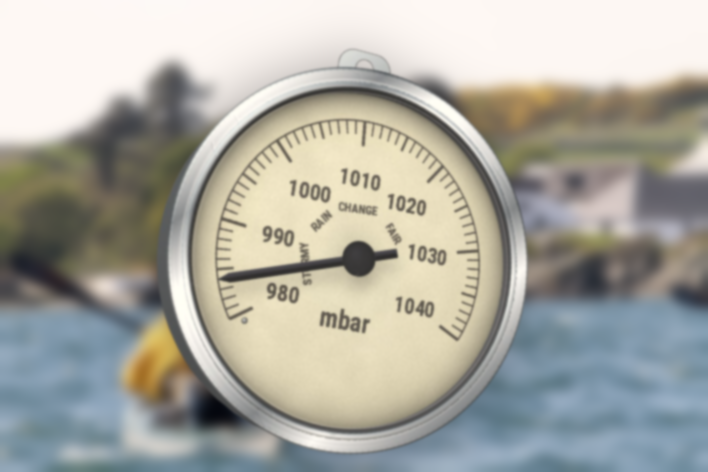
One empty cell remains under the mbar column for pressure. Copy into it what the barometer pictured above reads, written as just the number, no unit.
984
